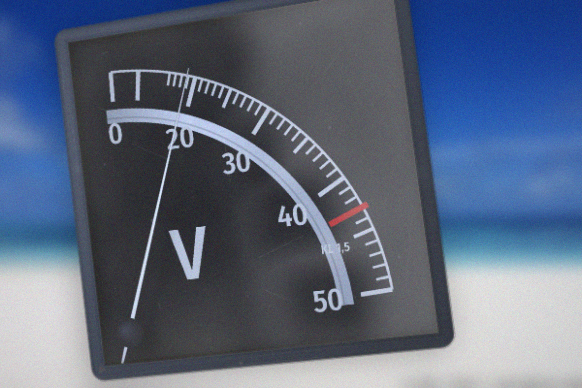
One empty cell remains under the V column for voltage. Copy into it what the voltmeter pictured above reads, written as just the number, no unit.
19
